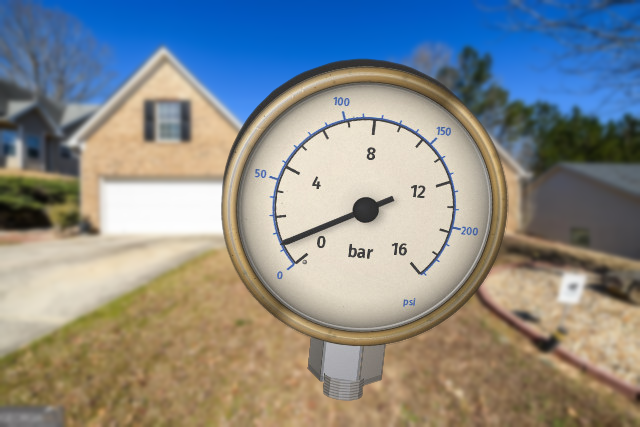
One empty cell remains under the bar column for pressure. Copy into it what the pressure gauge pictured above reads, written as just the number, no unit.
1
